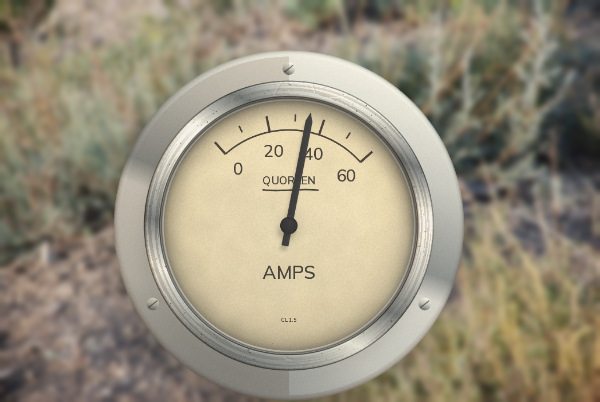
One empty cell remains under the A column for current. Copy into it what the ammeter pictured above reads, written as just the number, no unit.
35
